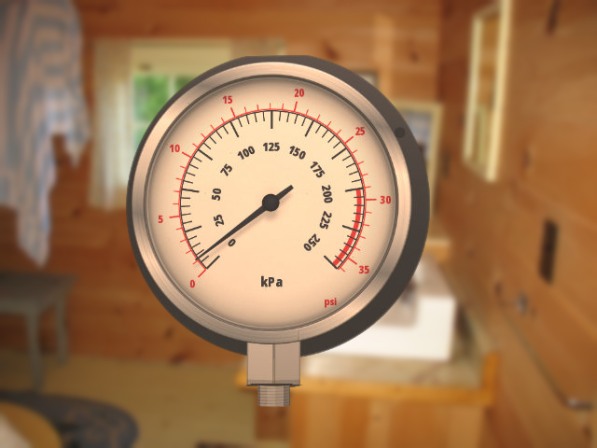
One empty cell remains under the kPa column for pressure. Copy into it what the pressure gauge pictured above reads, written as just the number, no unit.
7.5
